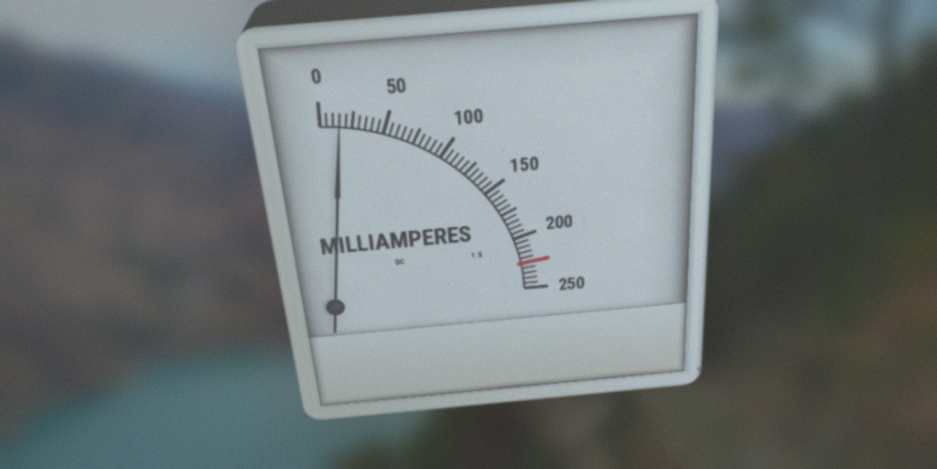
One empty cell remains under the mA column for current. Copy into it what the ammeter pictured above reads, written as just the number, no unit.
15
